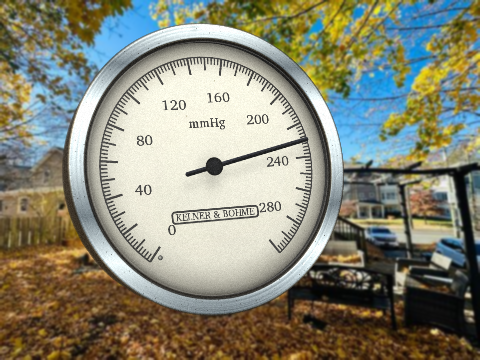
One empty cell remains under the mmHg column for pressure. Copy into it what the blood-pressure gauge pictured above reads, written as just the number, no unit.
230
